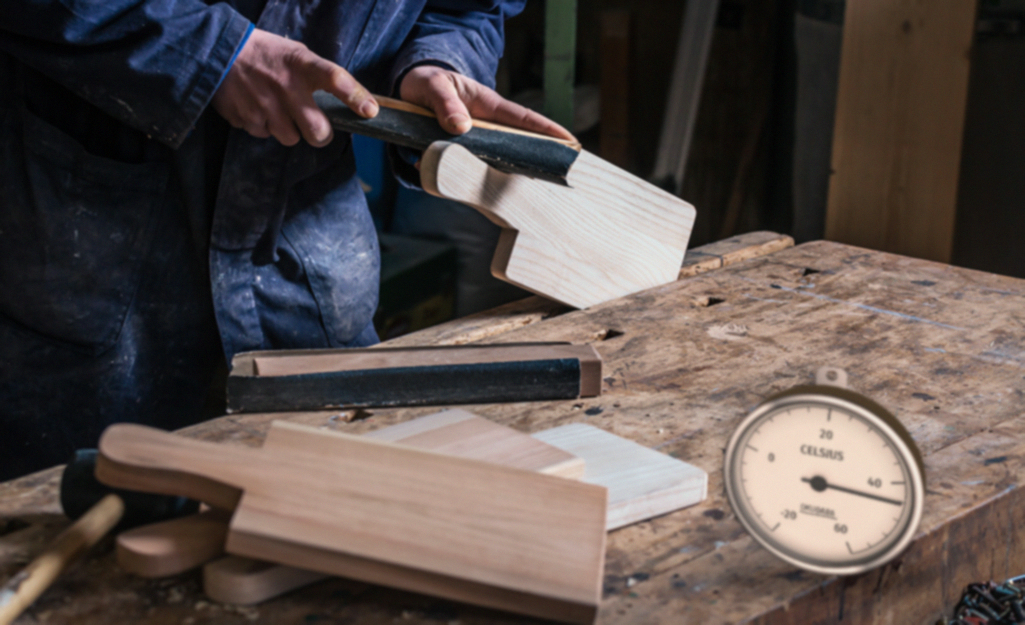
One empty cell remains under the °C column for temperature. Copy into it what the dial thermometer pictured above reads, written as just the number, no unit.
44
